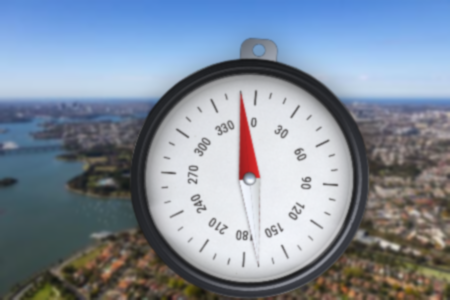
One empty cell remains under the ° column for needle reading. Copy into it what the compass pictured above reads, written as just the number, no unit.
350
